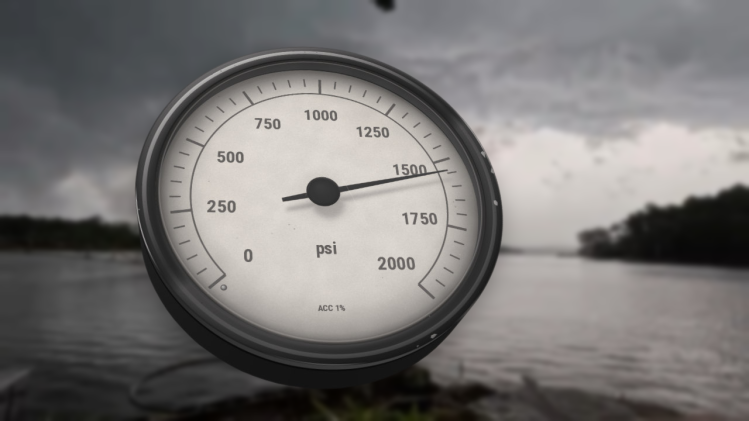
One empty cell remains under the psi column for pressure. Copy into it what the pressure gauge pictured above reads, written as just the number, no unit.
1550
